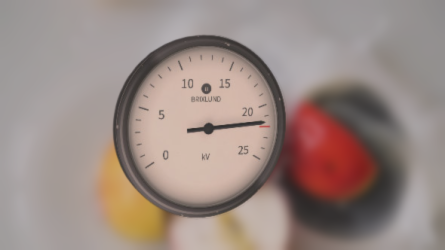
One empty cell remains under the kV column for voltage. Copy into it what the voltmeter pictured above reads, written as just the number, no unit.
21.5
